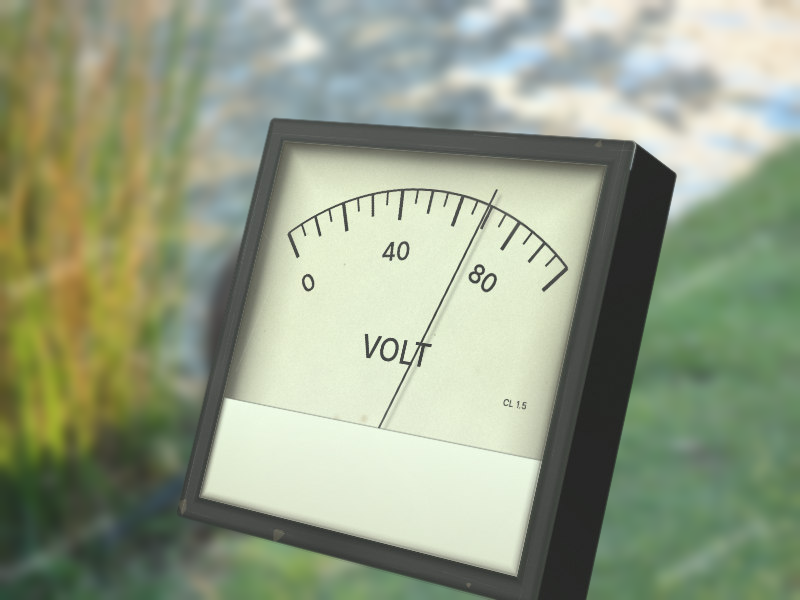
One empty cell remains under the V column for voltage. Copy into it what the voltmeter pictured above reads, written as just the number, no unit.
70
